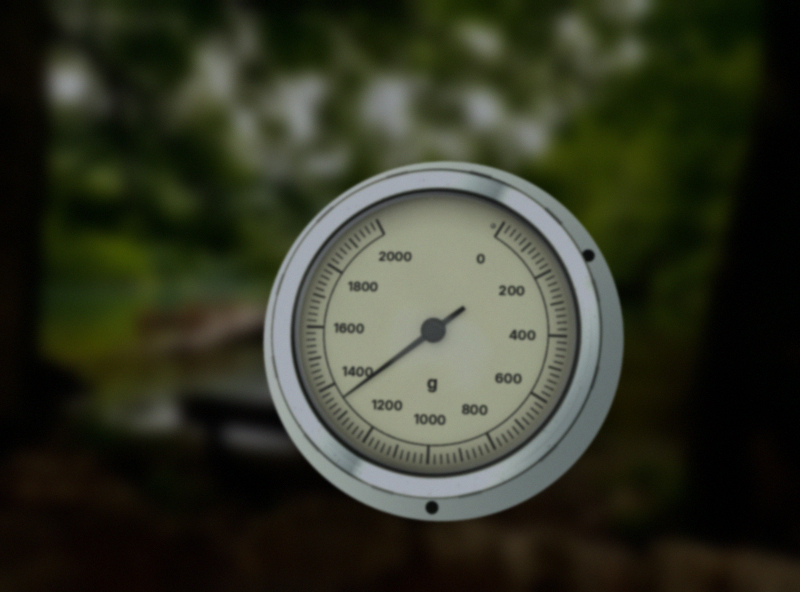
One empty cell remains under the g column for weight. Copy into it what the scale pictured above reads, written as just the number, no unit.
1340
